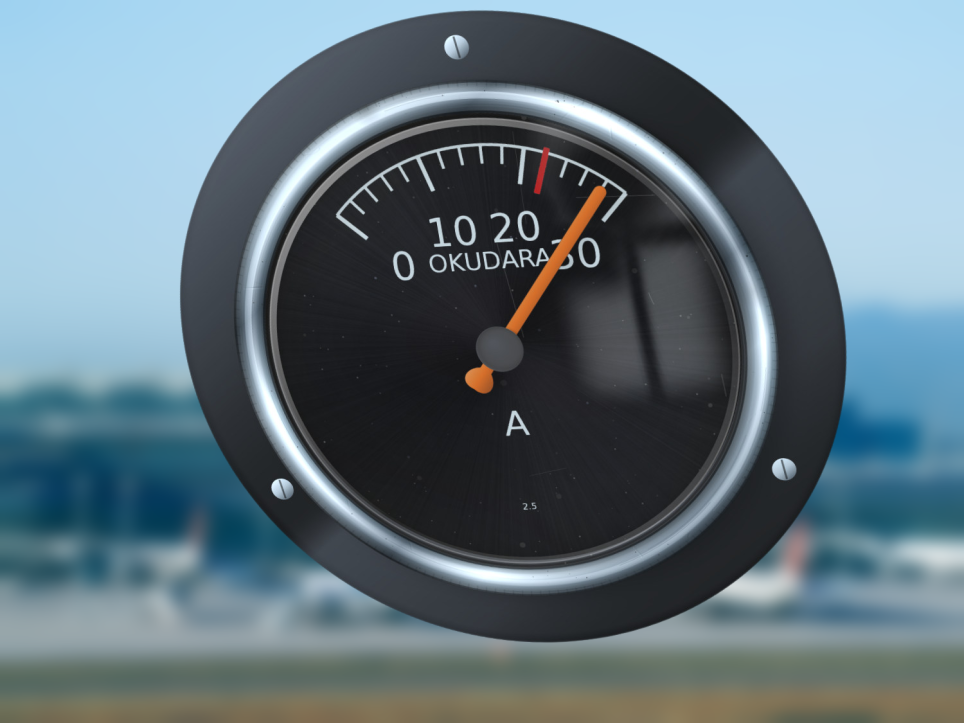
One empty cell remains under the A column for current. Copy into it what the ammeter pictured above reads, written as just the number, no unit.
28
